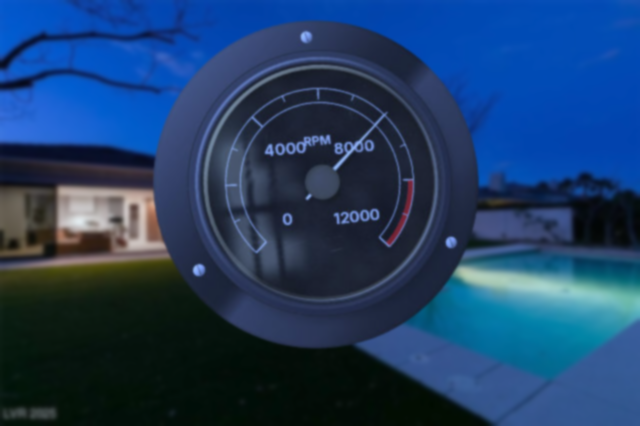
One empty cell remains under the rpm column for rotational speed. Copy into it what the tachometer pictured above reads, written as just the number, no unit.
8000
